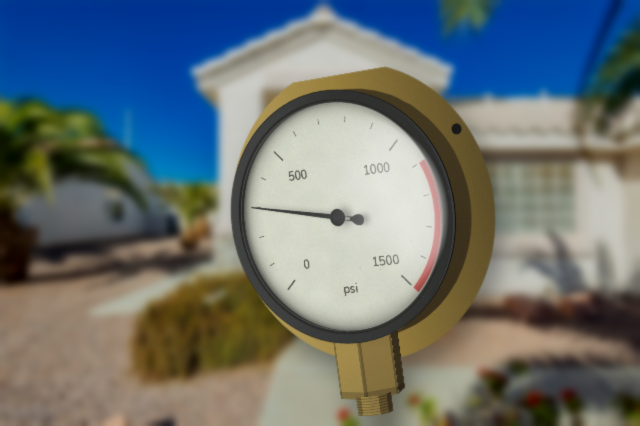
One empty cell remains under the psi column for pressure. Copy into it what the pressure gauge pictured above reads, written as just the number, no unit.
300
